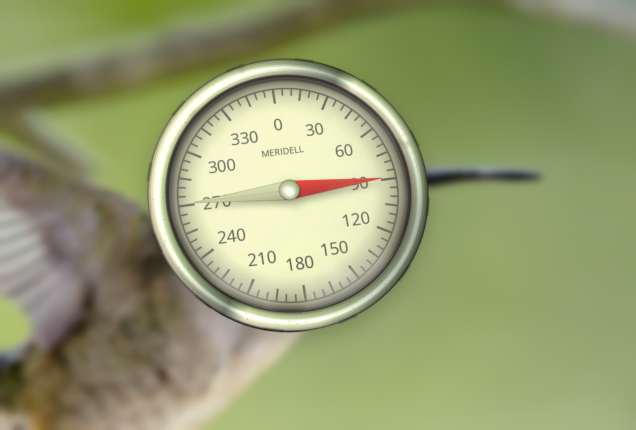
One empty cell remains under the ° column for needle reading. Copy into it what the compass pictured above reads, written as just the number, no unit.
90
